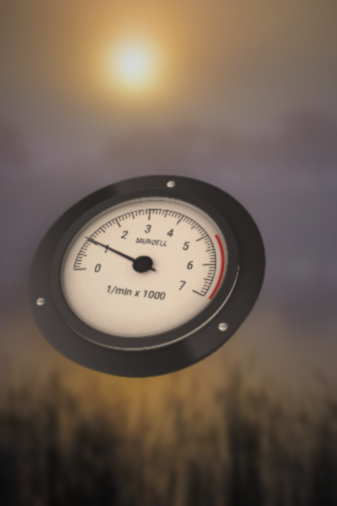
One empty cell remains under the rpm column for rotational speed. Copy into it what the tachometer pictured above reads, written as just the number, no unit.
1000
